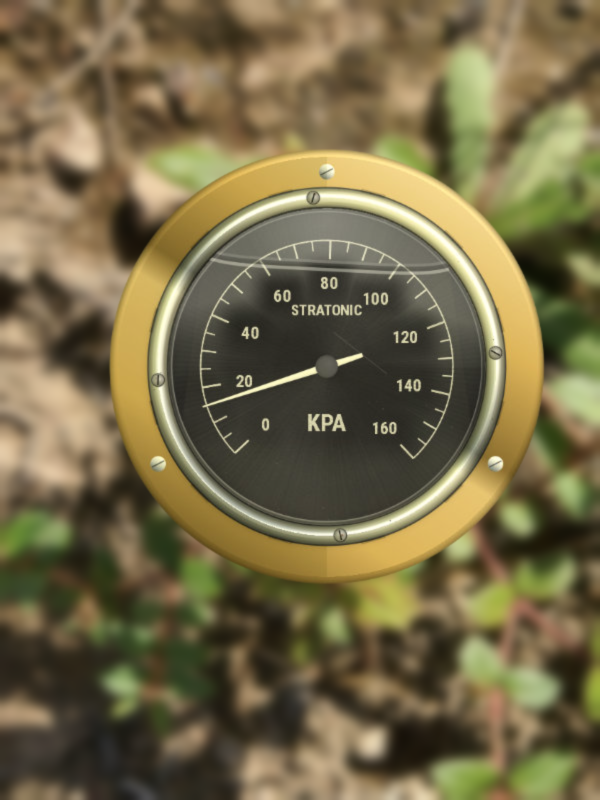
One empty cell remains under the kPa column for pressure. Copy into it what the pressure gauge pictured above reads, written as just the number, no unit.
15
